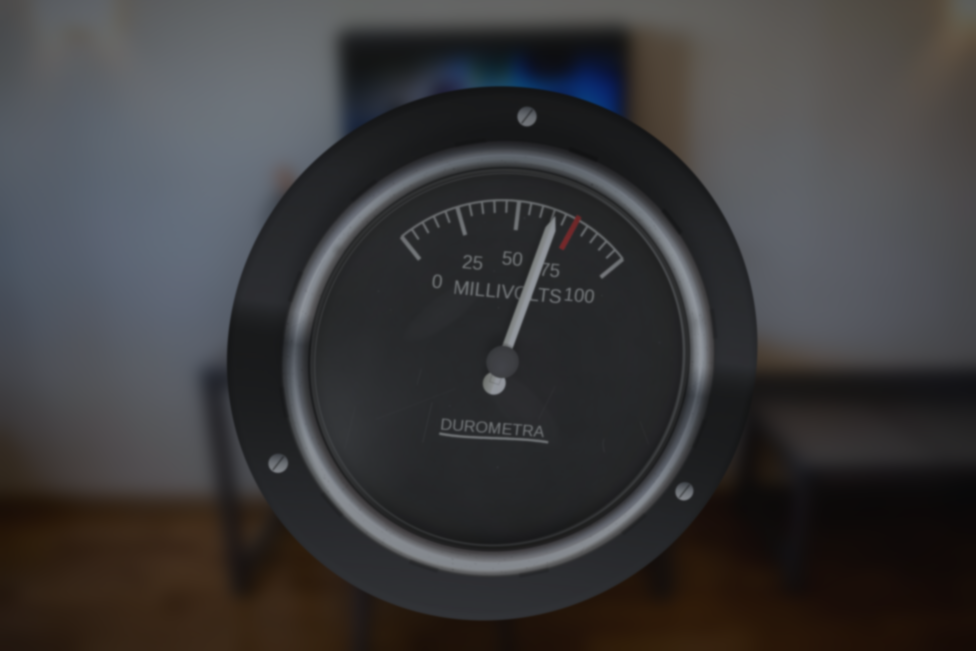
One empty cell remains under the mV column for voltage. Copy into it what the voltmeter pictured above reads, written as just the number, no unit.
65
